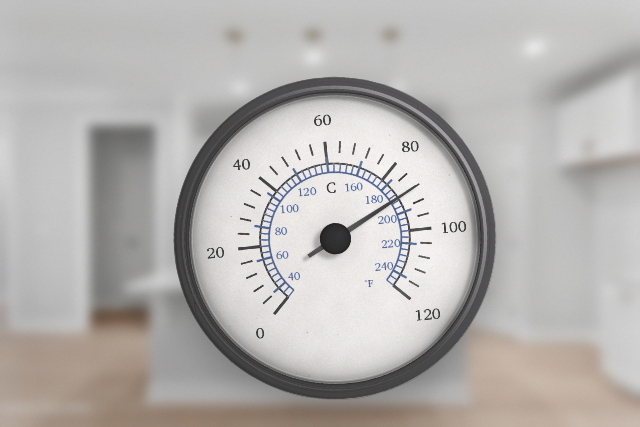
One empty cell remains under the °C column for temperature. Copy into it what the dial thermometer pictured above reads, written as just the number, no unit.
88
